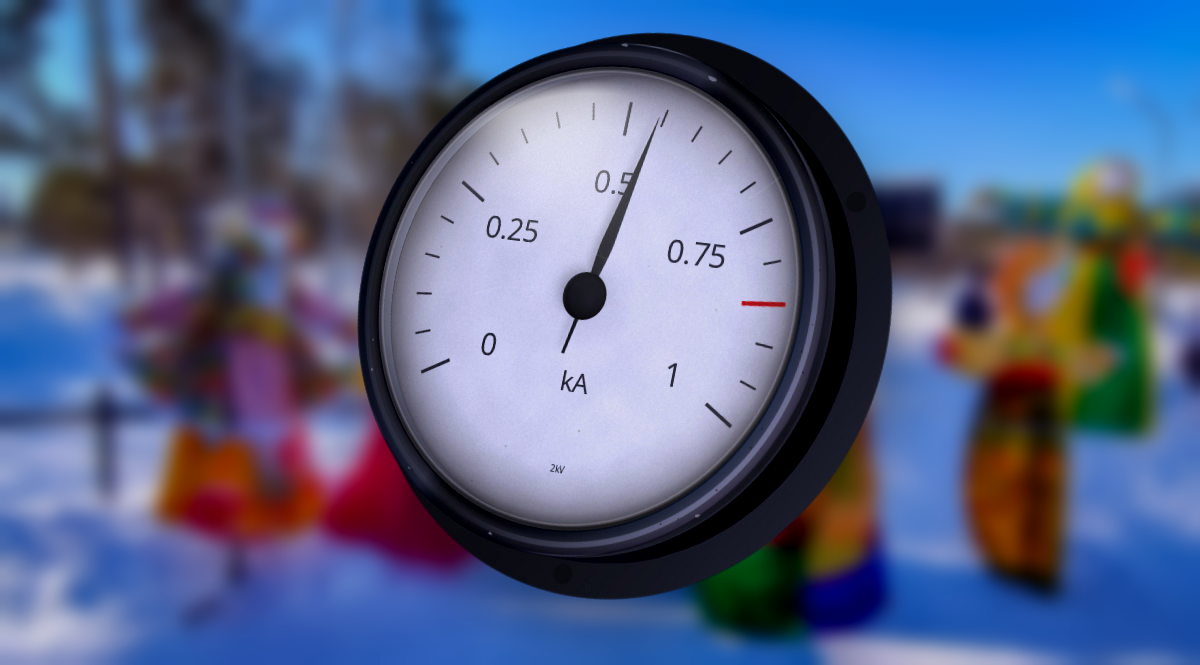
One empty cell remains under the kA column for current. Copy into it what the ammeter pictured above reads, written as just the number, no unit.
0.55
